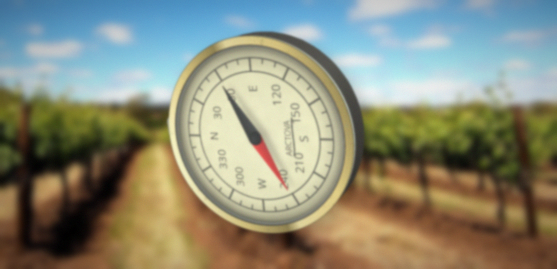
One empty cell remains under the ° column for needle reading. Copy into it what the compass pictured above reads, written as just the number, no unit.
240
